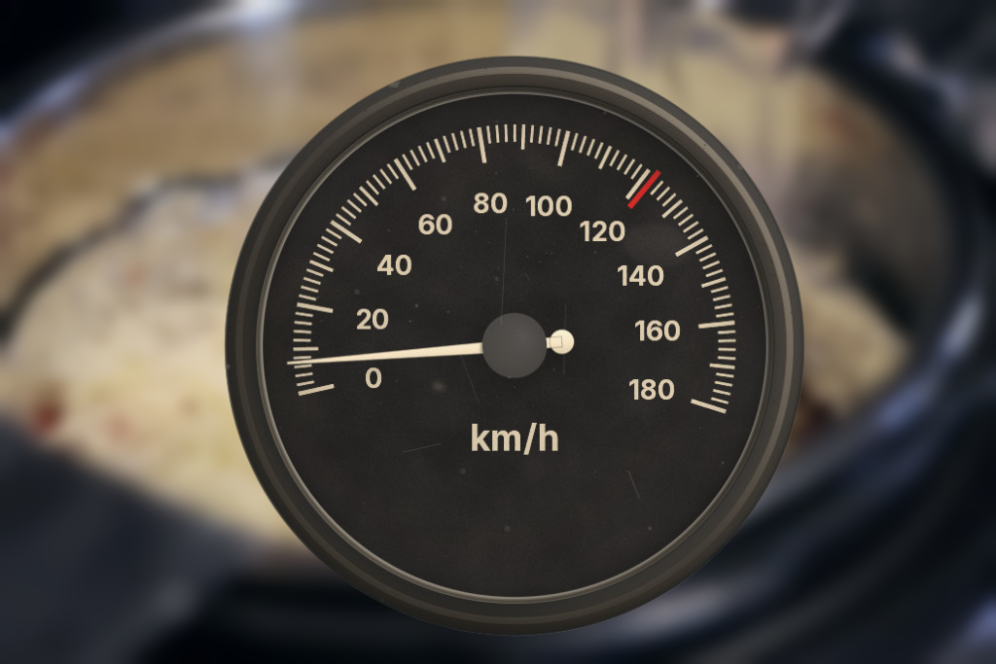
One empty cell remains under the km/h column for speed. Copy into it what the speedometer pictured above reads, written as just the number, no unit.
7
